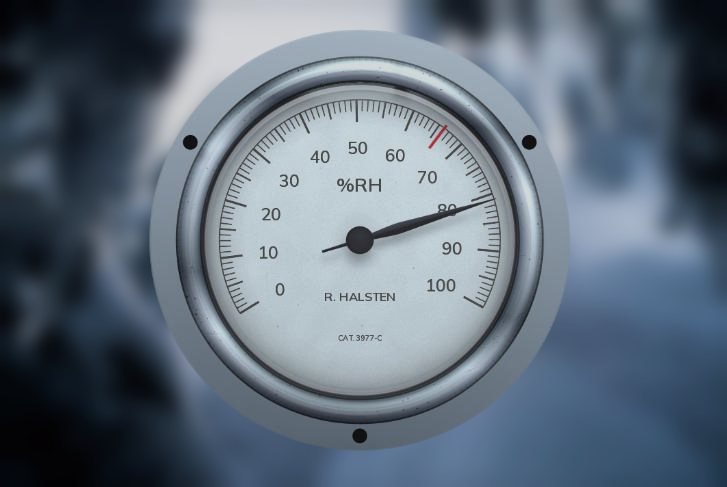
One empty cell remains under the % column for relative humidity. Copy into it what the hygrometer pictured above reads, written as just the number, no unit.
81
